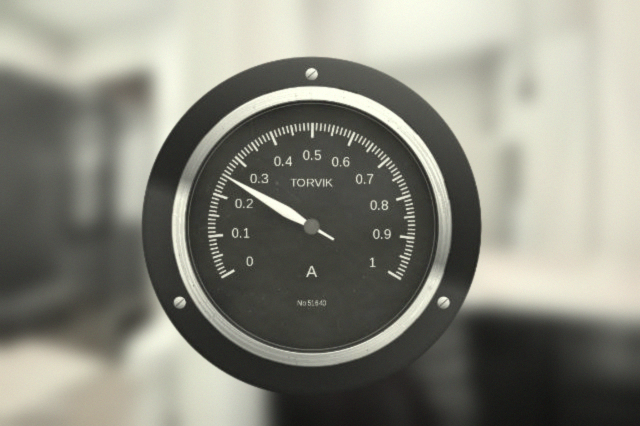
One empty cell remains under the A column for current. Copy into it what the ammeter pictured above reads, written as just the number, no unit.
0.25
